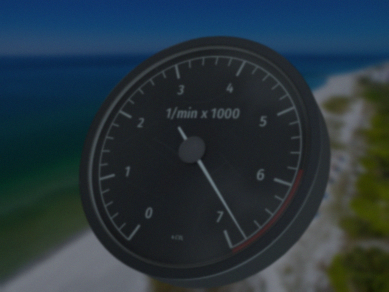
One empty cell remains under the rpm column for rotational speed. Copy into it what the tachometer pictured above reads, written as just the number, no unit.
6800
